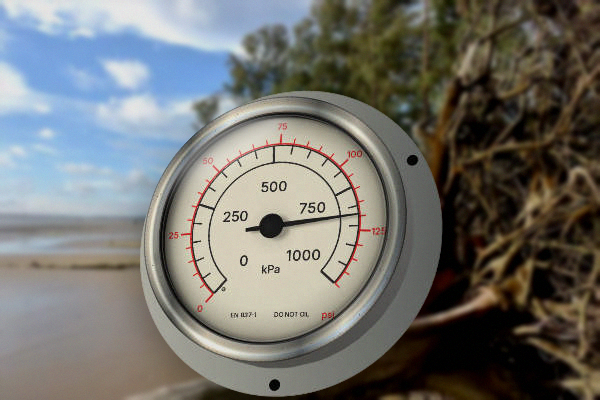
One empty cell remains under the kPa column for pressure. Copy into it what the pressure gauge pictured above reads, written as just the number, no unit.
825
